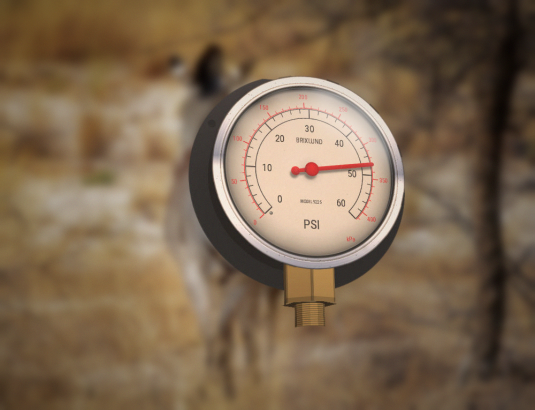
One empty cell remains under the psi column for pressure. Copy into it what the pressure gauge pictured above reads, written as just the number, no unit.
48
